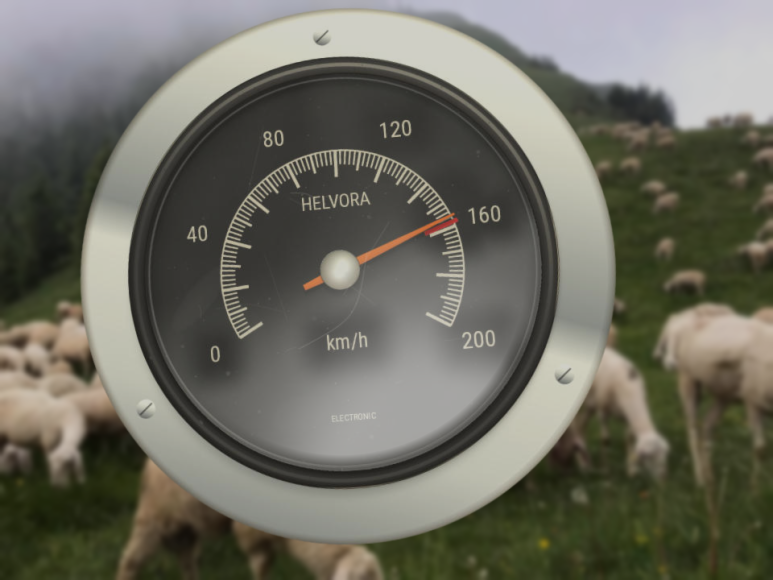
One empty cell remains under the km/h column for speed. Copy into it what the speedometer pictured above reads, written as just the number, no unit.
156
